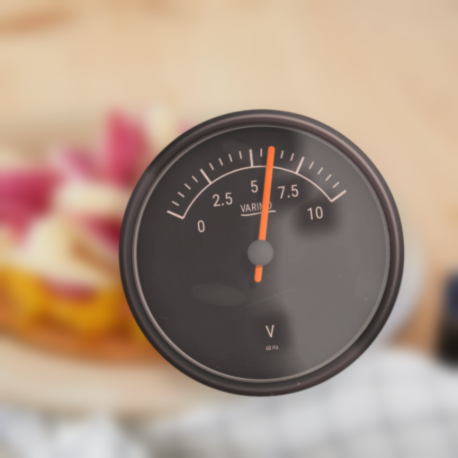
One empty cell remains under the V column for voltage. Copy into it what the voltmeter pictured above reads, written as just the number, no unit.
6
